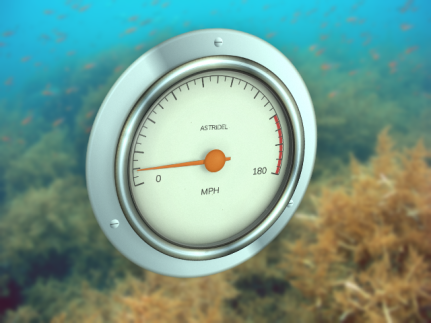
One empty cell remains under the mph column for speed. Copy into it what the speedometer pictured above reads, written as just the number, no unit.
10
